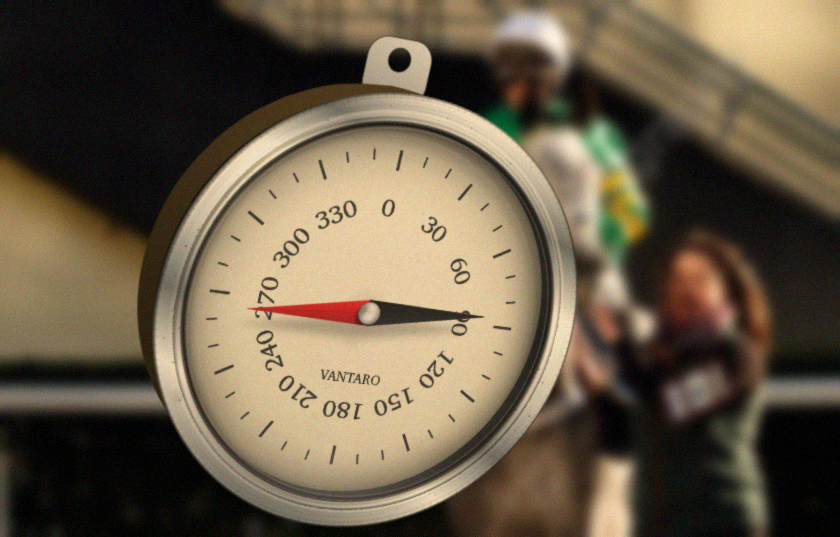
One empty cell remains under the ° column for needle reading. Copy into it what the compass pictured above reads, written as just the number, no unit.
265
